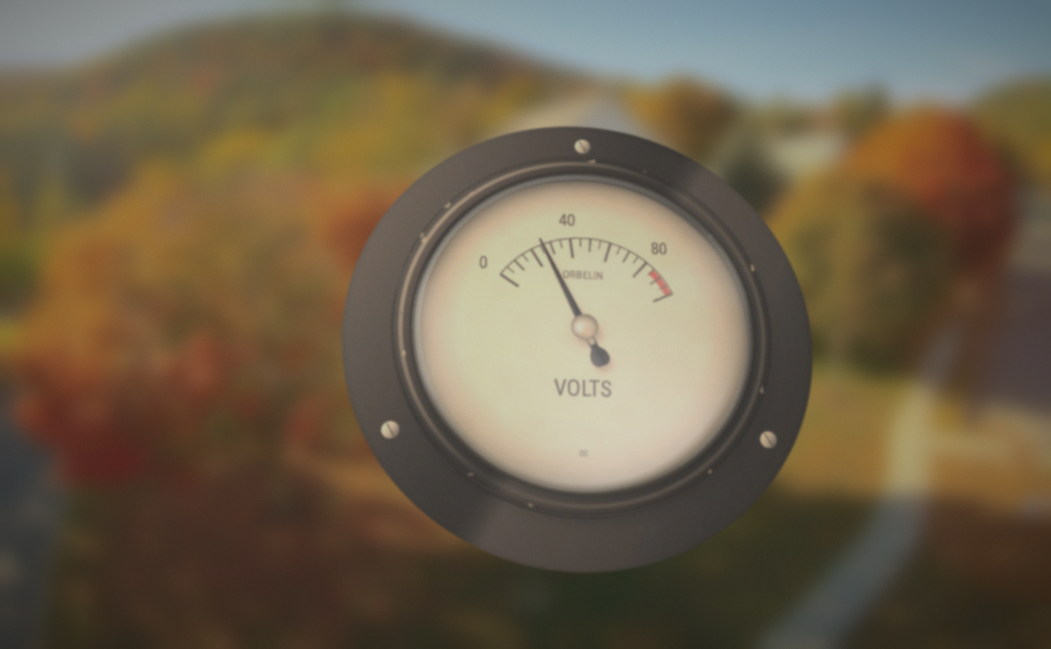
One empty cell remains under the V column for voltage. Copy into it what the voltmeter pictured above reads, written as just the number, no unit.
25
